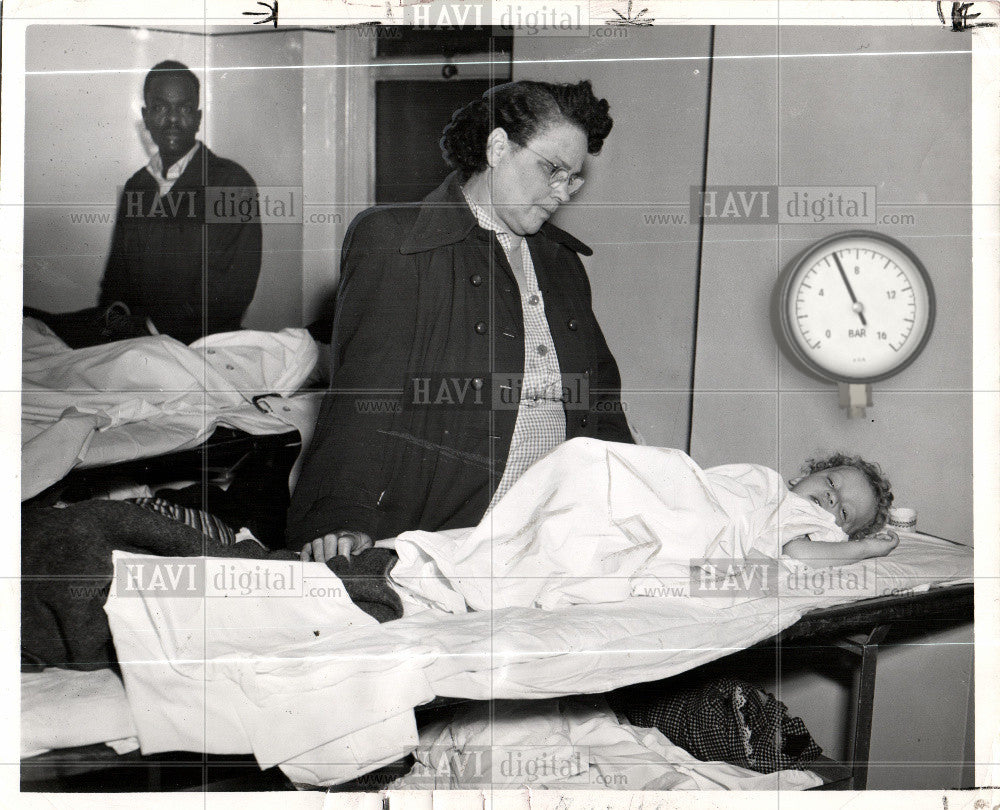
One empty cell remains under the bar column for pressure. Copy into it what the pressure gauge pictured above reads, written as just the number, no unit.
6.5
